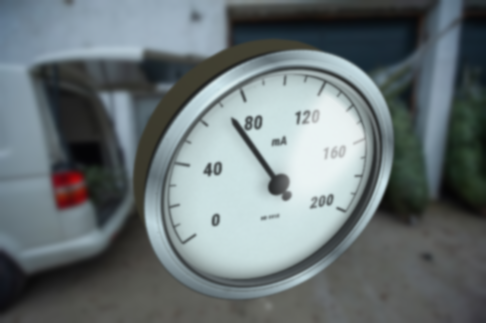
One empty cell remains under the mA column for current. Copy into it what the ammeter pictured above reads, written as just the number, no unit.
70
